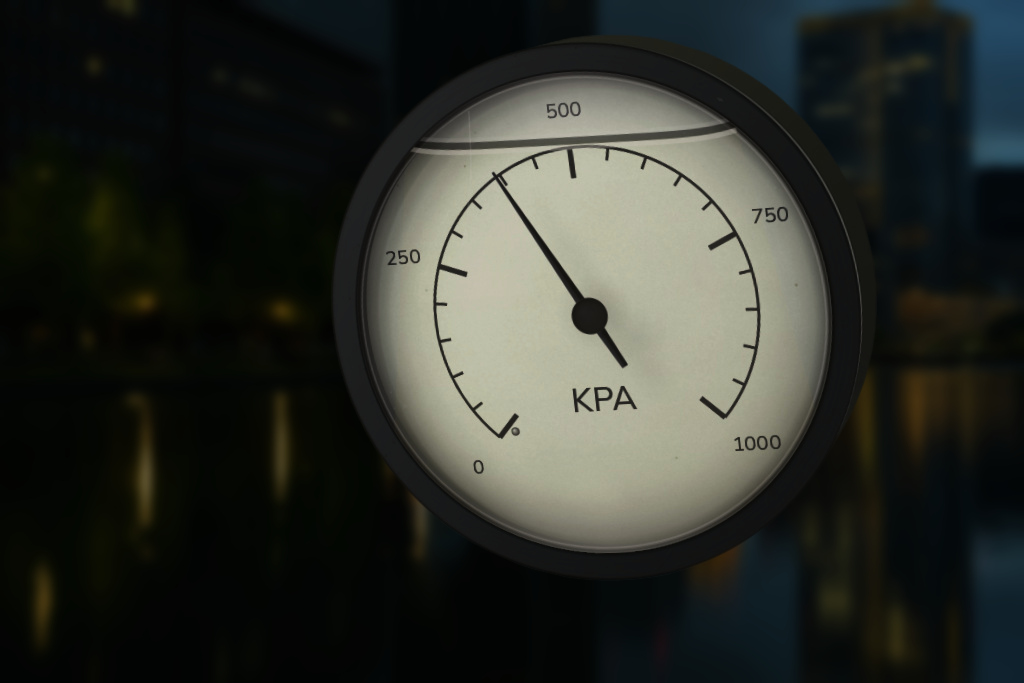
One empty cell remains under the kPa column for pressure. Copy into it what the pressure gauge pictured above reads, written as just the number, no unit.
400
